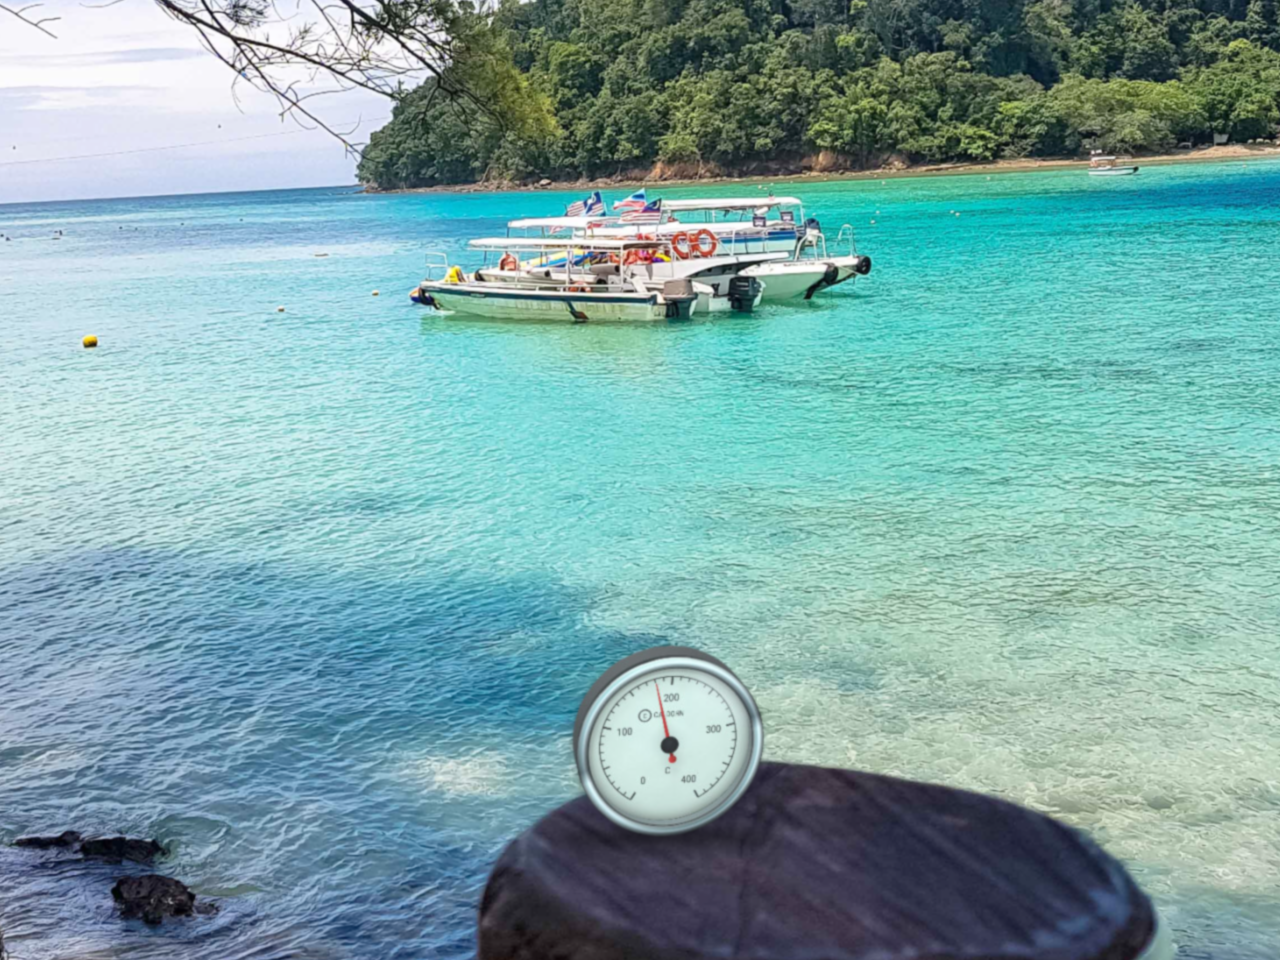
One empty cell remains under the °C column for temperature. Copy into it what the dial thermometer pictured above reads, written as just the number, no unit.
180
